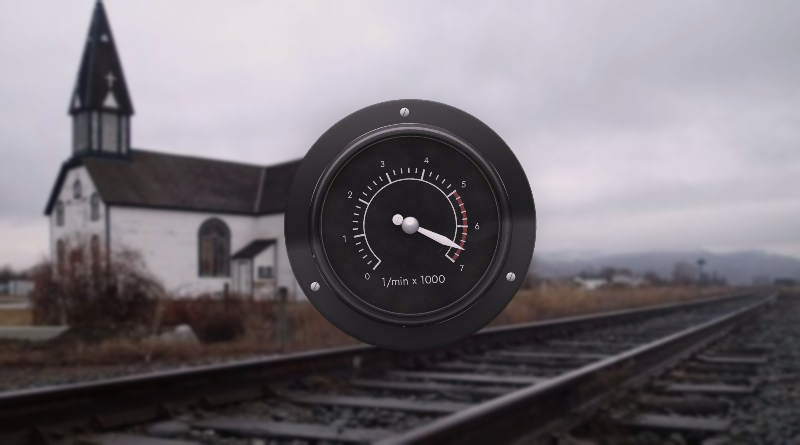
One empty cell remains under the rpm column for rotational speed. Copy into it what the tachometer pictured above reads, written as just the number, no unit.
6600
